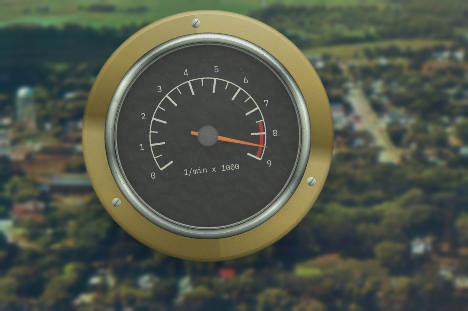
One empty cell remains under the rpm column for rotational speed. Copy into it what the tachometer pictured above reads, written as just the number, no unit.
8500
